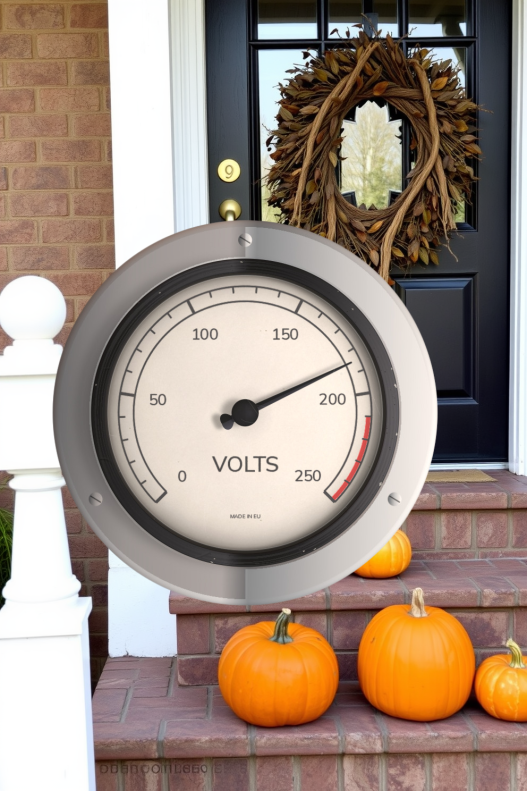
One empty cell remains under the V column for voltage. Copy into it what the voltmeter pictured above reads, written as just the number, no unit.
185
